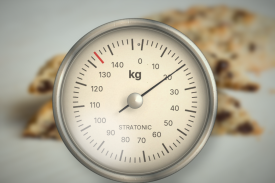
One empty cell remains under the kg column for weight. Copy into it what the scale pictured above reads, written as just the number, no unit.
20
